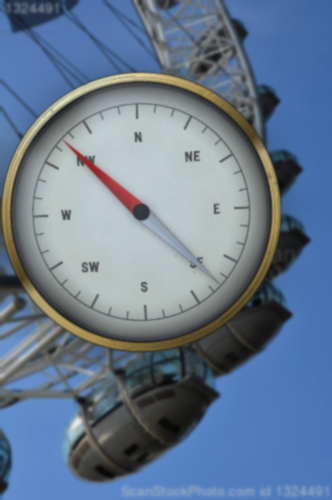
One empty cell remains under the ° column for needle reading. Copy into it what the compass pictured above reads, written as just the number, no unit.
315
